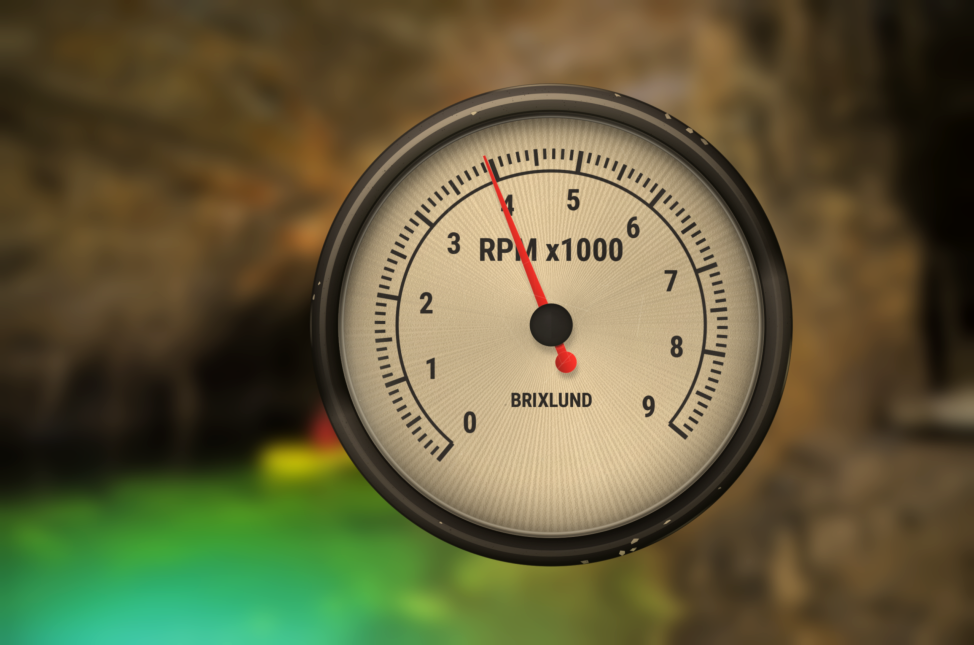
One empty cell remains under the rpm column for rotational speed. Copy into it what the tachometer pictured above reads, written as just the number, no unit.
3950
